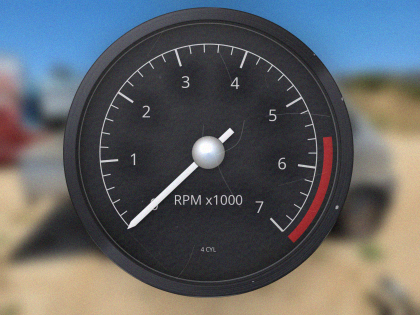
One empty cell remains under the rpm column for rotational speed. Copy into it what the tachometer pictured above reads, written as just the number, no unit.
0
